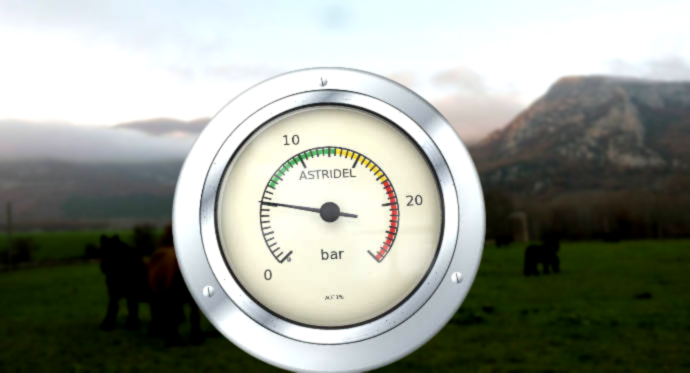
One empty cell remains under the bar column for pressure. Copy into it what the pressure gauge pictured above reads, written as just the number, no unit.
5
